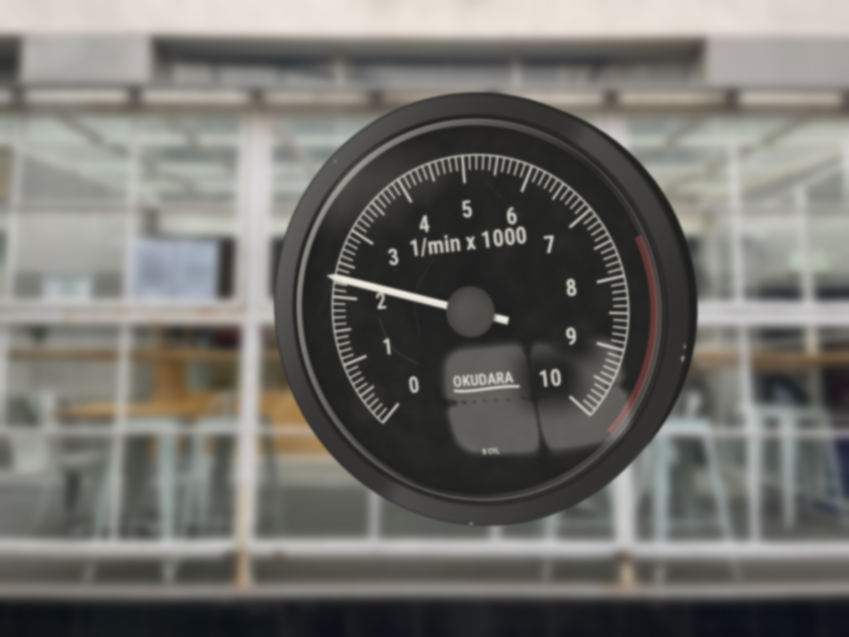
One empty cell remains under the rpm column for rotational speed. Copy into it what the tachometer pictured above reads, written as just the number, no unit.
2300
